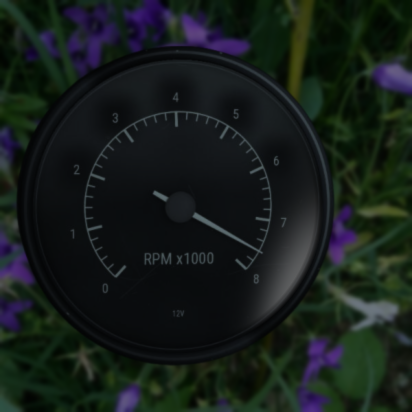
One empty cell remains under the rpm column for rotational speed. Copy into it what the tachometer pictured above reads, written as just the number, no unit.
7600
